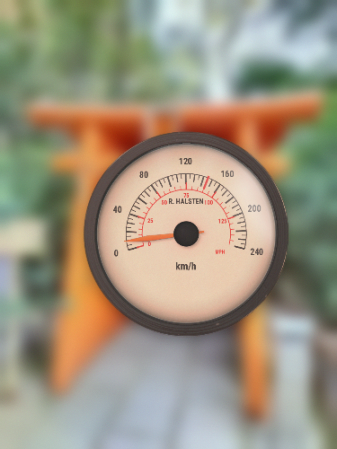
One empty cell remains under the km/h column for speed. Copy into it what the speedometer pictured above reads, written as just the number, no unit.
10
